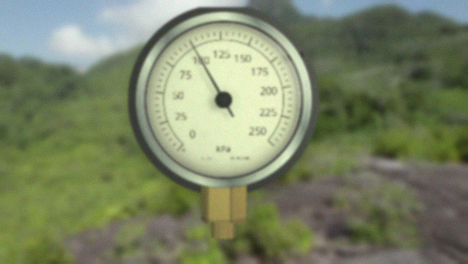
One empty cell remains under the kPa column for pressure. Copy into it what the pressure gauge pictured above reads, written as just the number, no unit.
100
